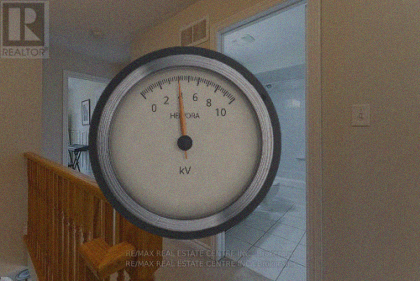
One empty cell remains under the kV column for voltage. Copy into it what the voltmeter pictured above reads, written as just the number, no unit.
4
